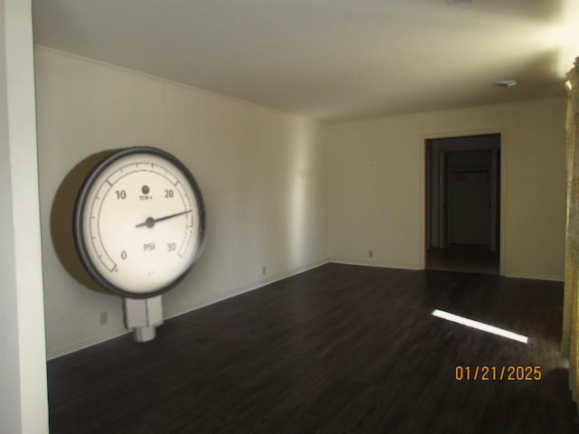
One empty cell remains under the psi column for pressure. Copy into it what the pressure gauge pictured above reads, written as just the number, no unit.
24
